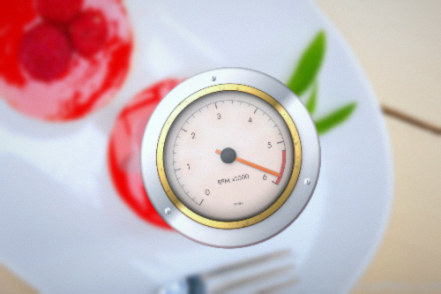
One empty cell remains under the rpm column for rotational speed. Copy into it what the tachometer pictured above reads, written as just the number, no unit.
5800
